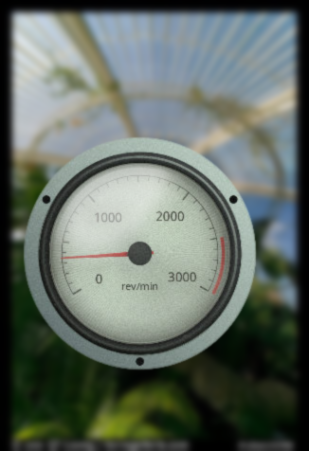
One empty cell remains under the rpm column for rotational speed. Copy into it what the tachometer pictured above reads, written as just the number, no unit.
350
